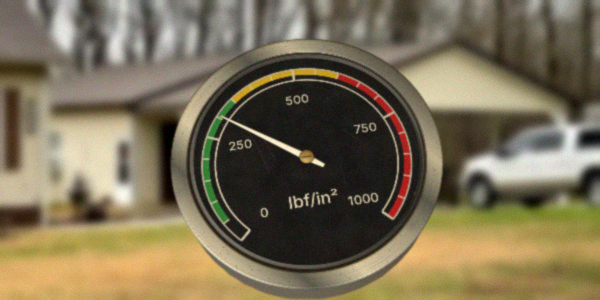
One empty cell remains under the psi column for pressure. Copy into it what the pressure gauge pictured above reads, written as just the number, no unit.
300
